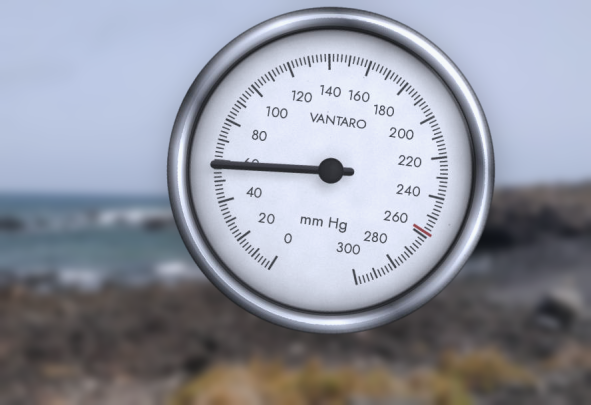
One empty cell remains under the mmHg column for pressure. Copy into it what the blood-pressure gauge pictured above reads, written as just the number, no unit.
58
